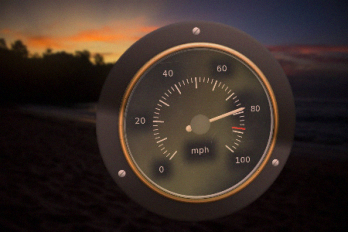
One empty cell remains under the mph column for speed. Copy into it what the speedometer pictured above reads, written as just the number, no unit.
78
